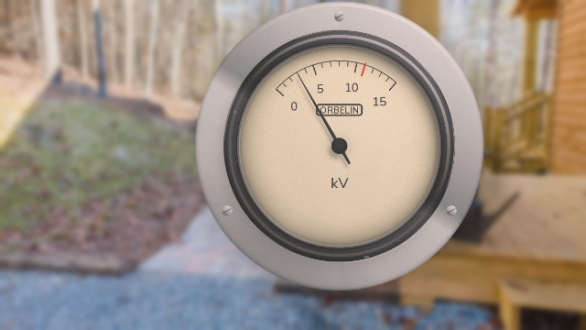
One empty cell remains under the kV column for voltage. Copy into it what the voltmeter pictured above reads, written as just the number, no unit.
3
